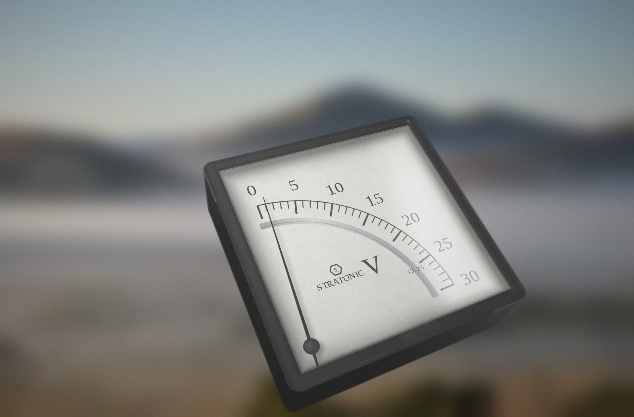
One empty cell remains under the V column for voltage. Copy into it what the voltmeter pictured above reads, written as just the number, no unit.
1
